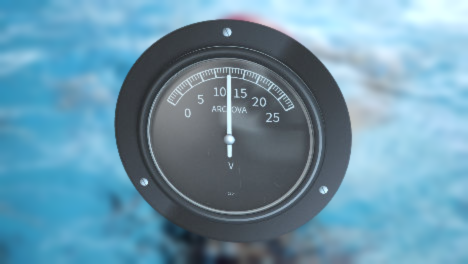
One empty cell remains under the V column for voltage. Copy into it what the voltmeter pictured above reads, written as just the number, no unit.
12.5
